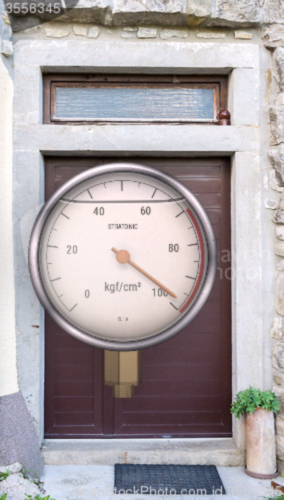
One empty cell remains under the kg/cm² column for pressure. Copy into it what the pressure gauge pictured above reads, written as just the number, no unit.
97.5
